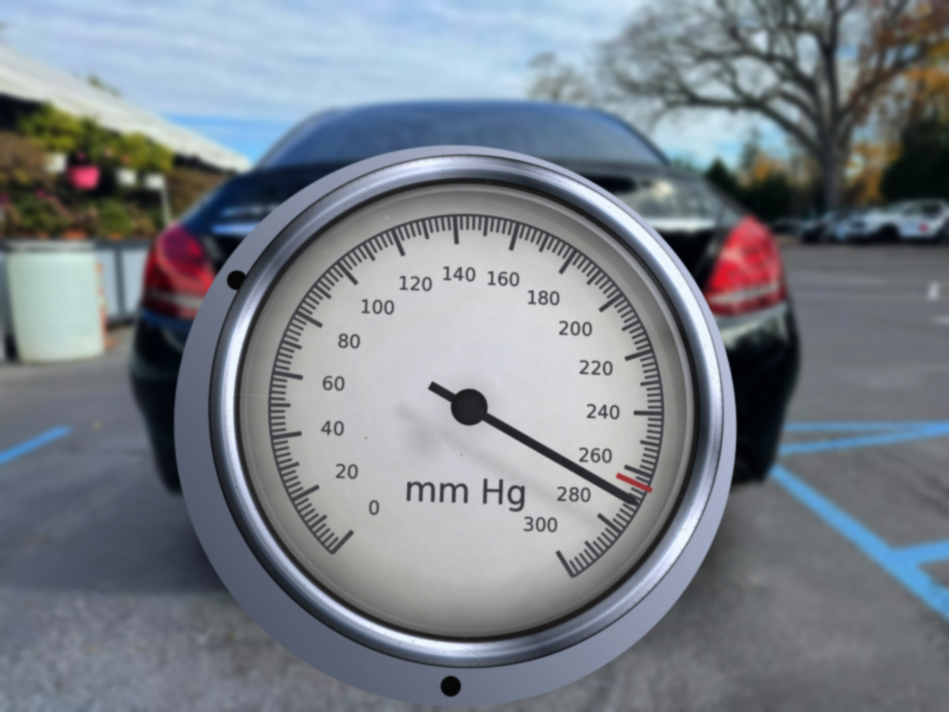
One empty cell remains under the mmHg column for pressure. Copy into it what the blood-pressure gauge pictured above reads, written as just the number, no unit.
270
